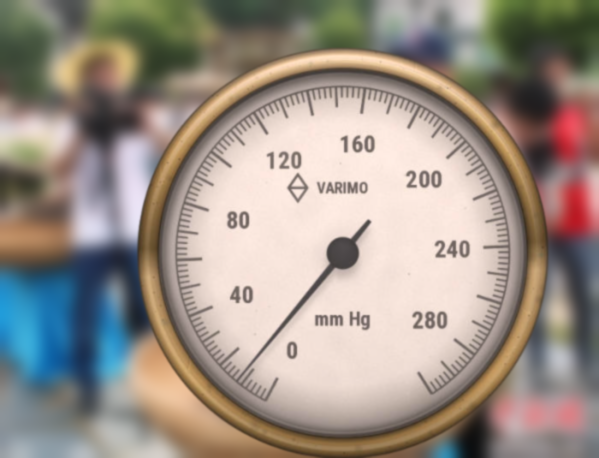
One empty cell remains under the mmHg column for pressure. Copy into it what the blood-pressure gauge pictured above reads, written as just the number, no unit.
12
